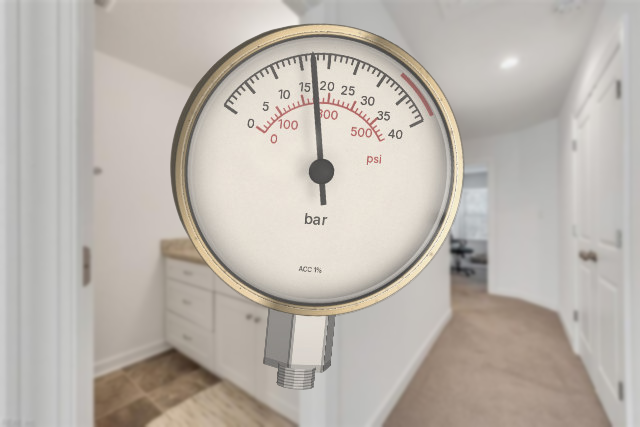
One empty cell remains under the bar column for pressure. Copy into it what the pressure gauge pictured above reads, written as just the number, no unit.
17
